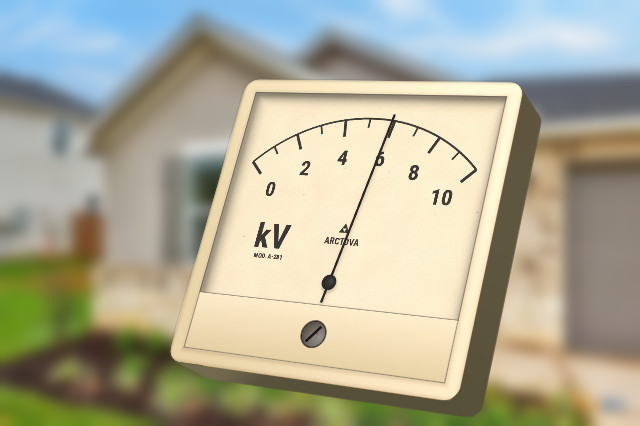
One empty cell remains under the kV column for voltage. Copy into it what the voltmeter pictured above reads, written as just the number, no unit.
6
